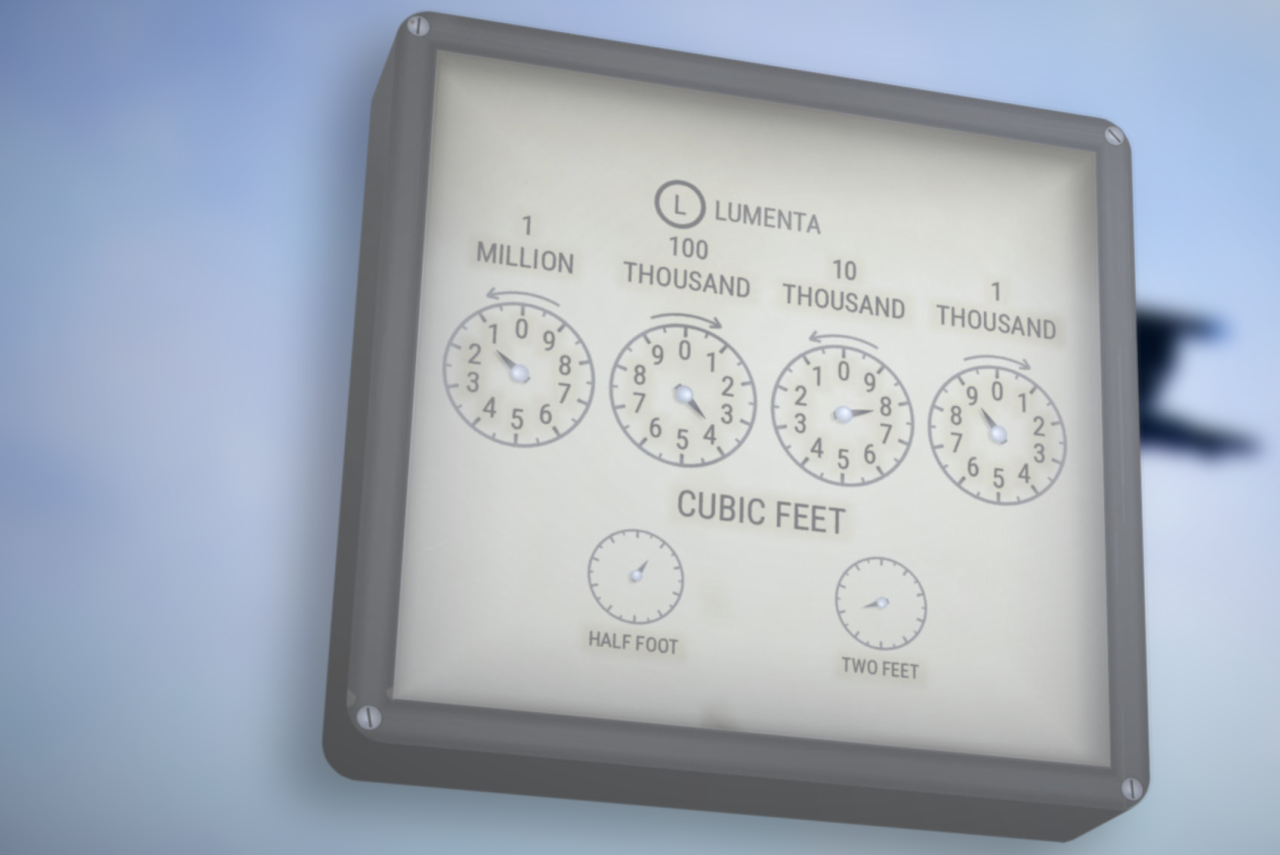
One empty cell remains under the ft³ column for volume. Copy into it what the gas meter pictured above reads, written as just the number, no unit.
137900
